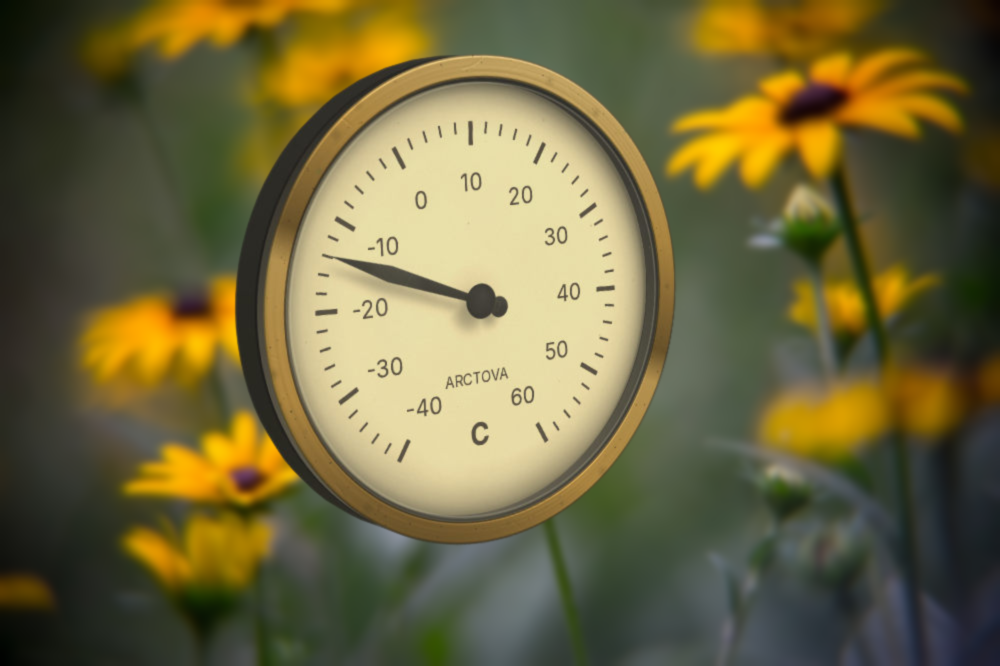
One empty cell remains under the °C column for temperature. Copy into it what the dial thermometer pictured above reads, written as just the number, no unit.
-14
